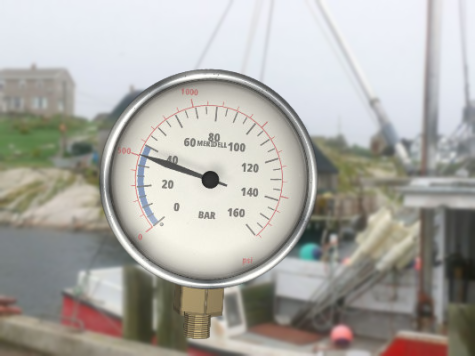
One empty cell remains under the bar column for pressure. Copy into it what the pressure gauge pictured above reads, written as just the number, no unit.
35
